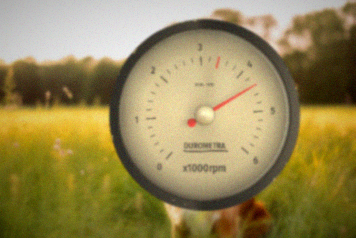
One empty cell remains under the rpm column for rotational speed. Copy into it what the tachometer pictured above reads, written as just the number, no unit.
4400
